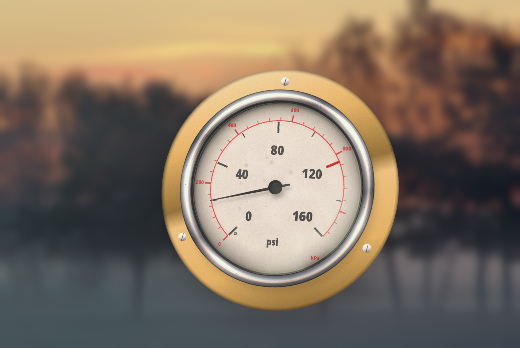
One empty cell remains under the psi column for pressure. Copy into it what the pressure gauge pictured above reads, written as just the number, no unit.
20
